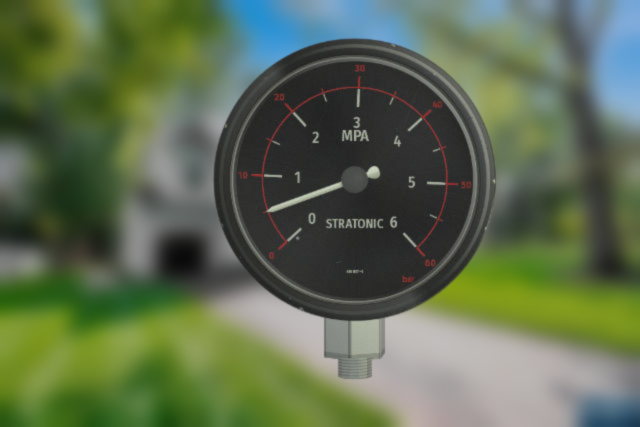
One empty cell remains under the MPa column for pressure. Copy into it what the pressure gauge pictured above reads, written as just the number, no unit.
0.5
